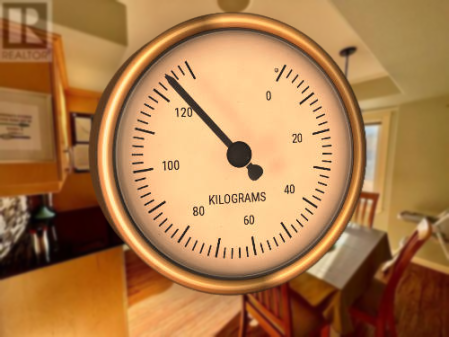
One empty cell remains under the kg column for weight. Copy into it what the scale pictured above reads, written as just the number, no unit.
124
